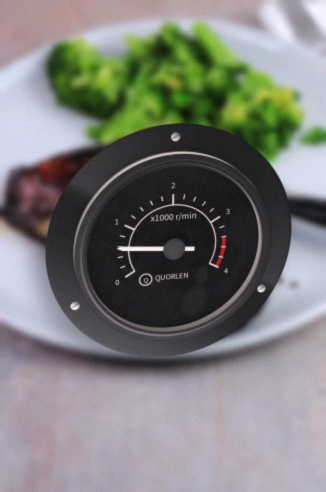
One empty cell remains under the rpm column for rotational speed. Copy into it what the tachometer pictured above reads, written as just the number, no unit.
600
